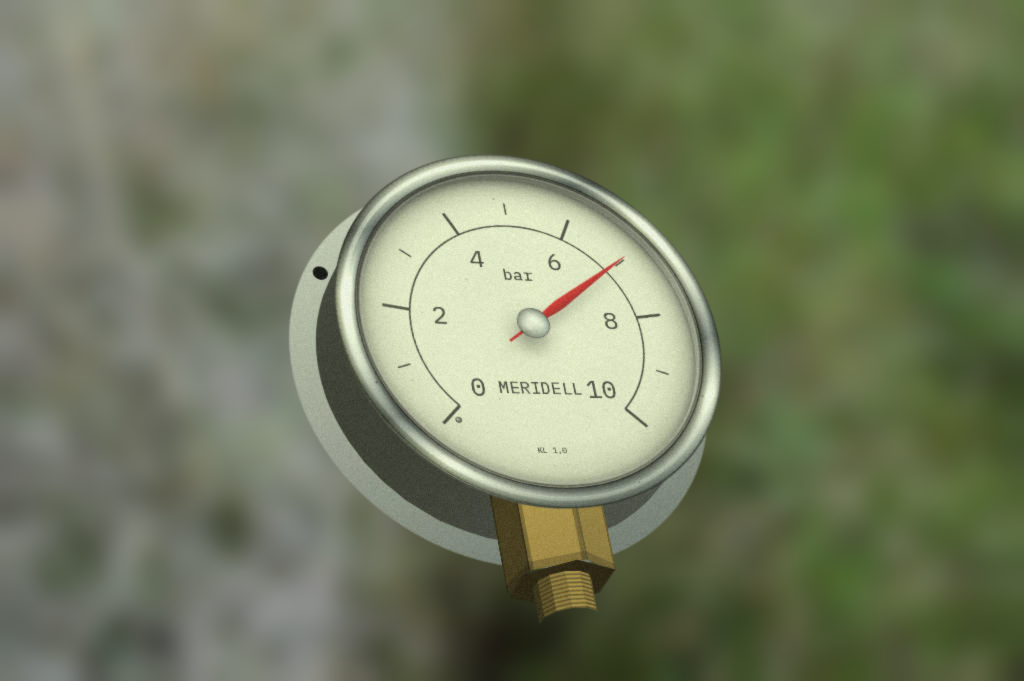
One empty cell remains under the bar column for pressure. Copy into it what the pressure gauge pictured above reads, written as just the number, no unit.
7
